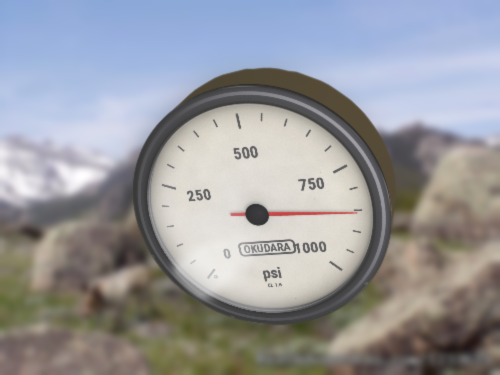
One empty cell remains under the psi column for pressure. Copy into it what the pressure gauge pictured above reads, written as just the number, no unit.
850
